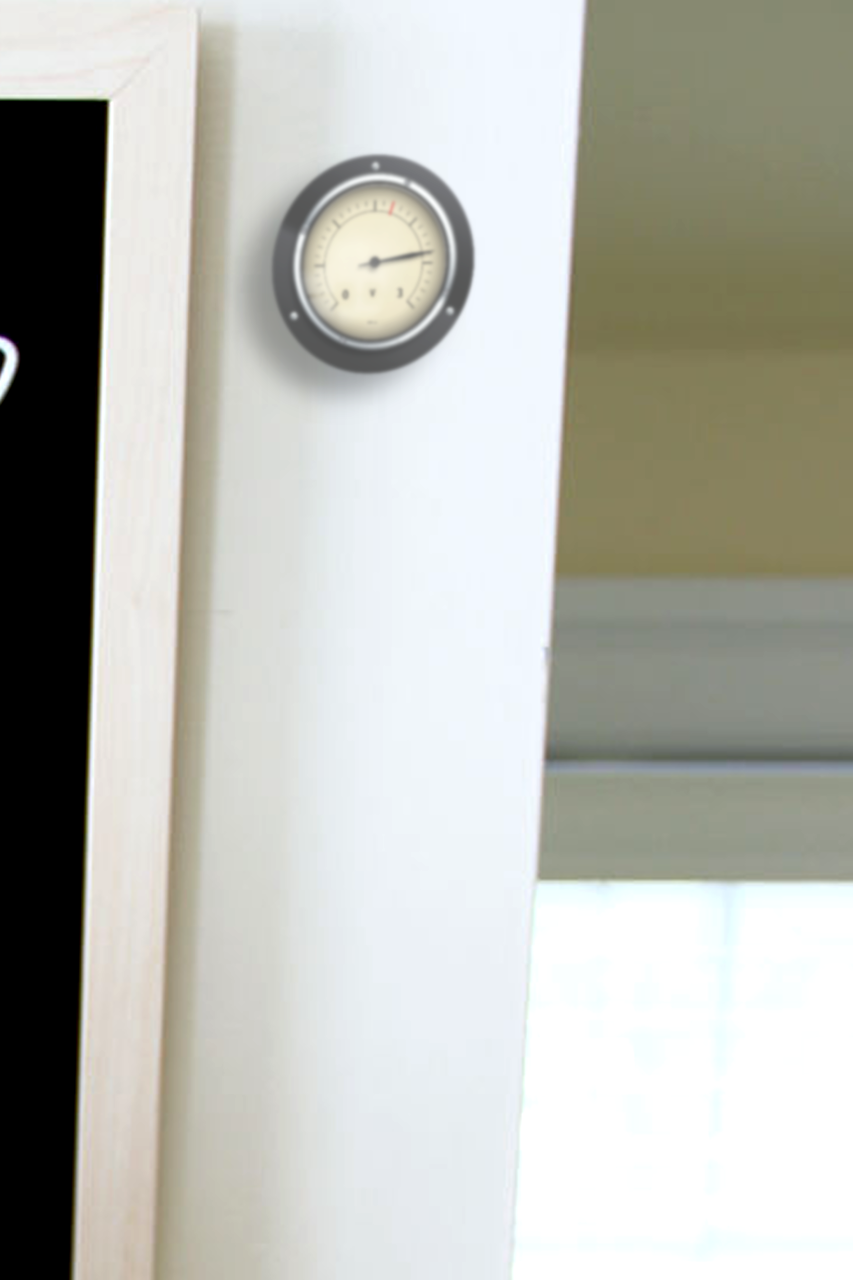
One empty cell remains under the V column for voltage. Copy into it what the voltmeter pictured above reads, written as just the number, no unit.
2.4
